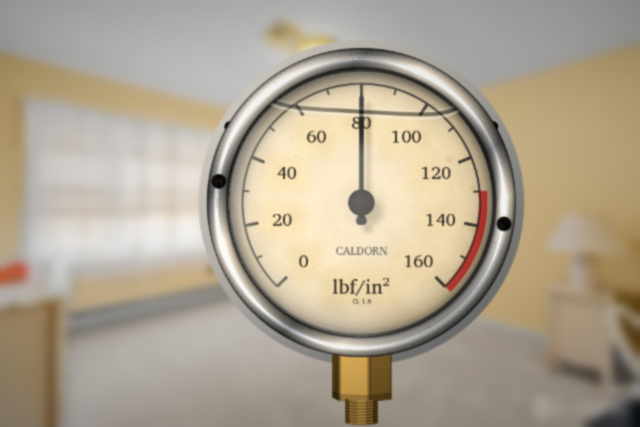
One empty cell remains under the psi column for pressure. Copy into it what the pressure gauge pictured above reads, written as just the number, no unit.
80
